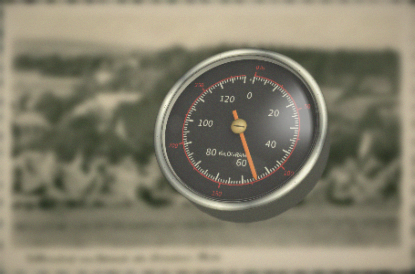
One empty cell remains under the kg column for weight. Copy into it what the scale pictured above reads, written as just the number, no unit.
55
